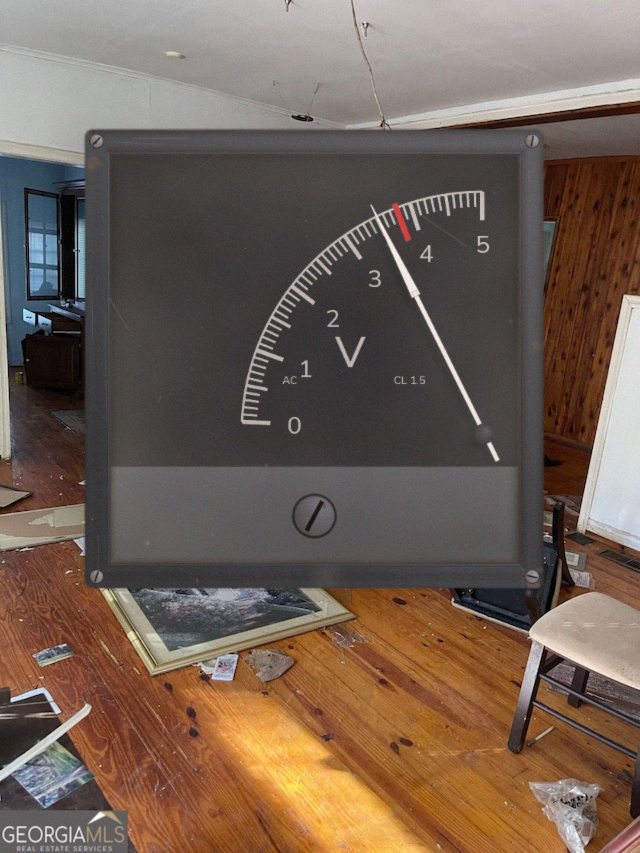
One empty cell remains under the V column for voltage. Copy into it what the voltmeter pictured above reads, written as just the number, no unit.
3.5
